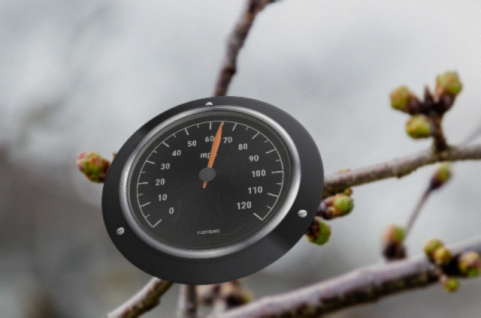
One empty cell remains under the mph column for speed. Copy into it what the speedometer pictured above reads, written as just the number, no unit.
65
